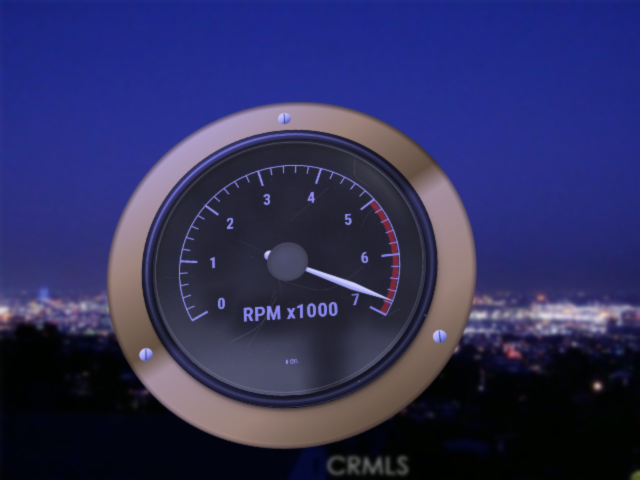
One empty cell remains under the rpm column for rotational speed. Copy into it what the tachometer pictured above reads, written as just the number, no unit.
6800
